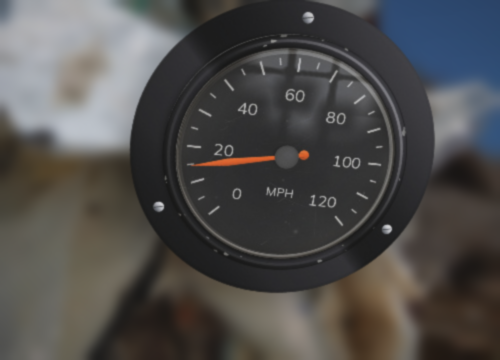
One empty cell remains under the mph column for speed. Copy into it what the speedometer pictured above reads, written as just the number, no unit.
15
